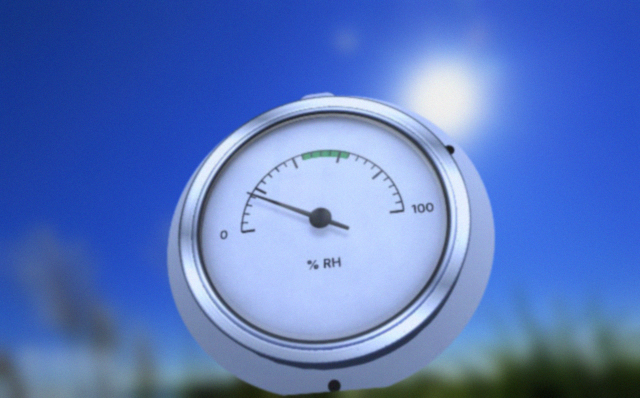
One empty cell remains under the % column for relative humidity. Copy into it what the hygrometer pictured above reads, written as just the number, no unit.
16
